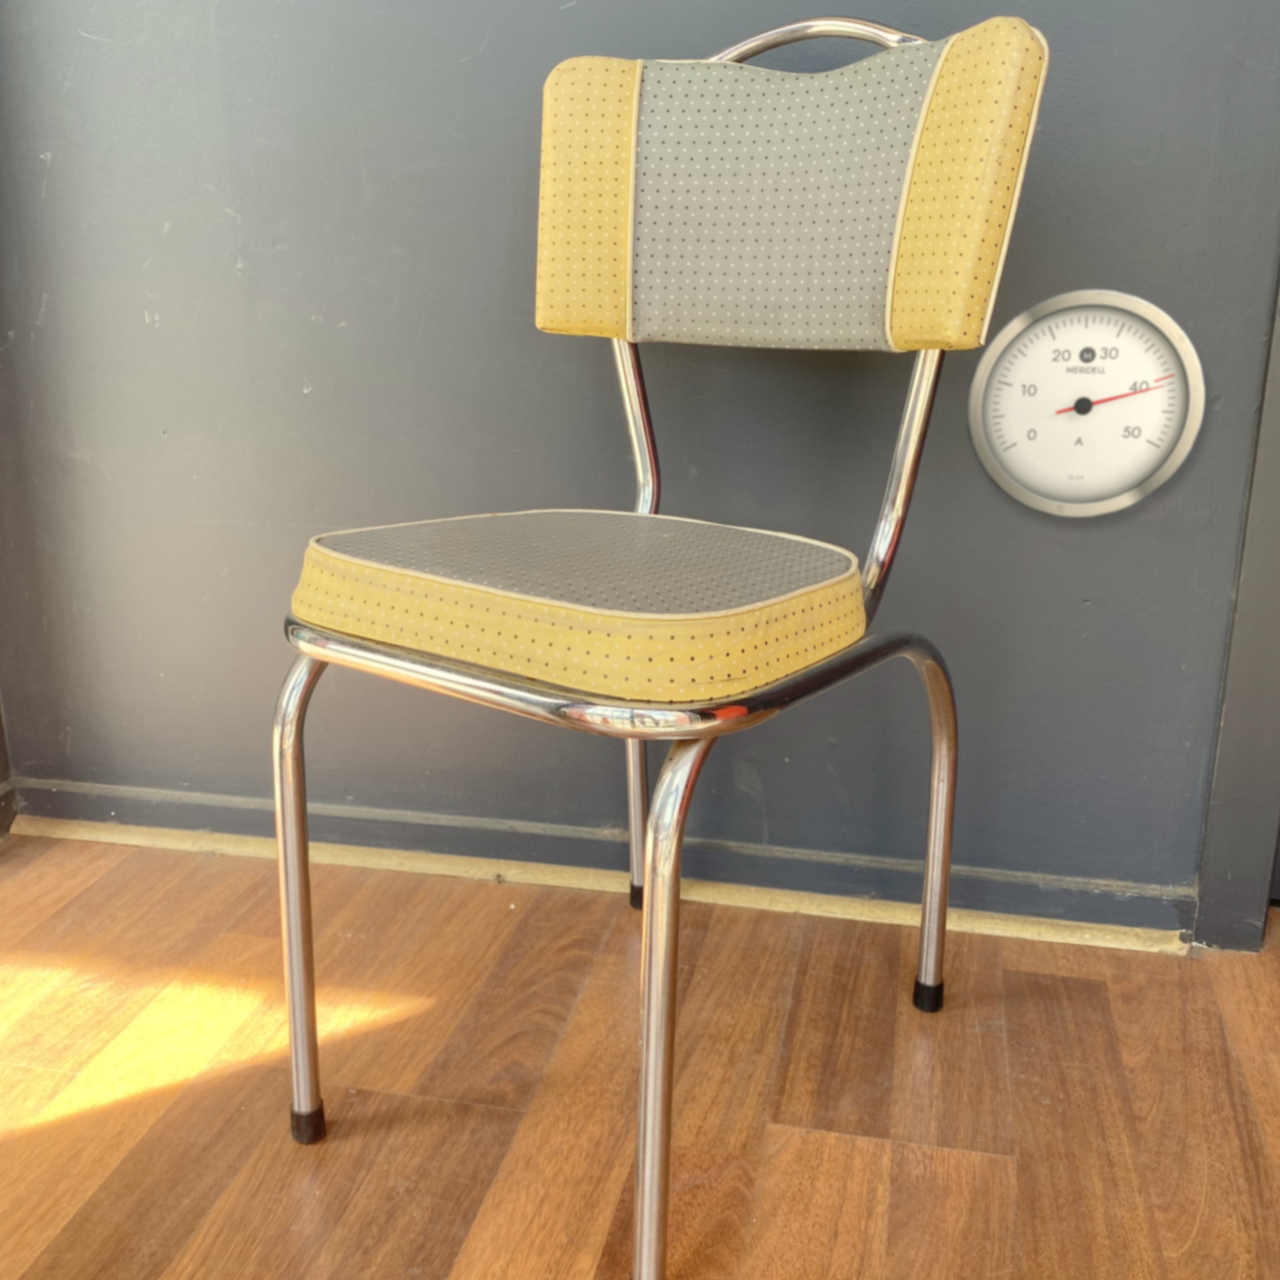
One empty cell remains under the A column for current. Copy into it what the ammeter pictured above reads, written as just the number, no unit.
41
